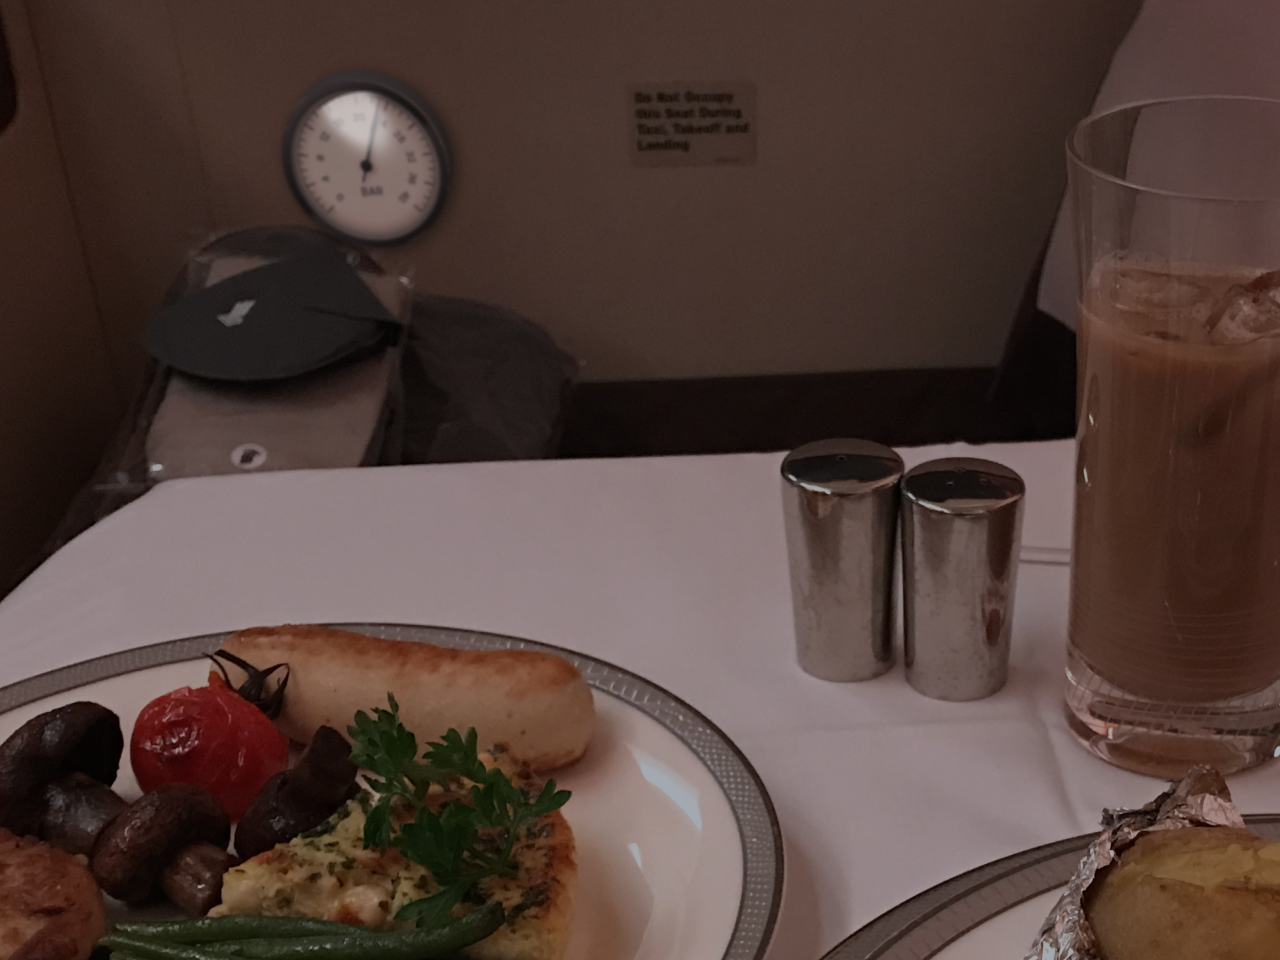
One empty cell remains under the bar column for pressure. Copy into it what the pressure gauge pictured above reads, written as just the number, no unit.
23
